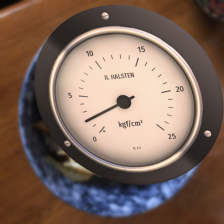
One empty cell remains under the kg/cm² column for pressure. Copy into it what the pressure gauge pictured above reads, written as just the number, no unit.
2
